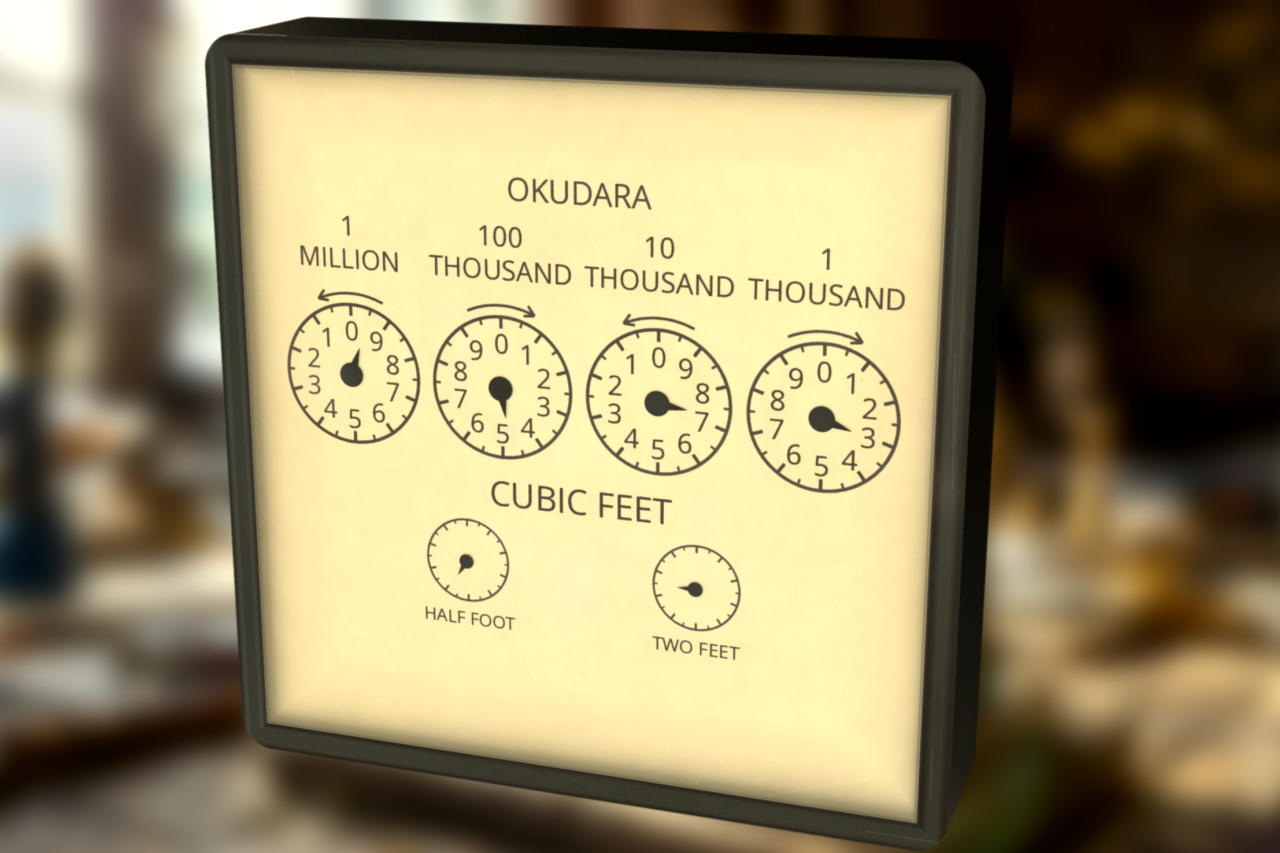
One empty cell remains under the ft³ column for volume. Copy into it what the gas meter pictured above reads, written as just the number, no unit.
947300
